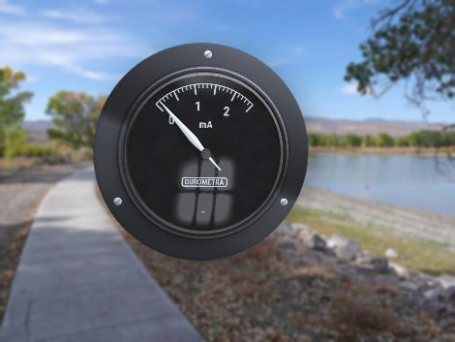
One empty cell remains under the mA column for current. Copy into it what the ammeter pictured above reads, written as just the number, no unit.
0.1
